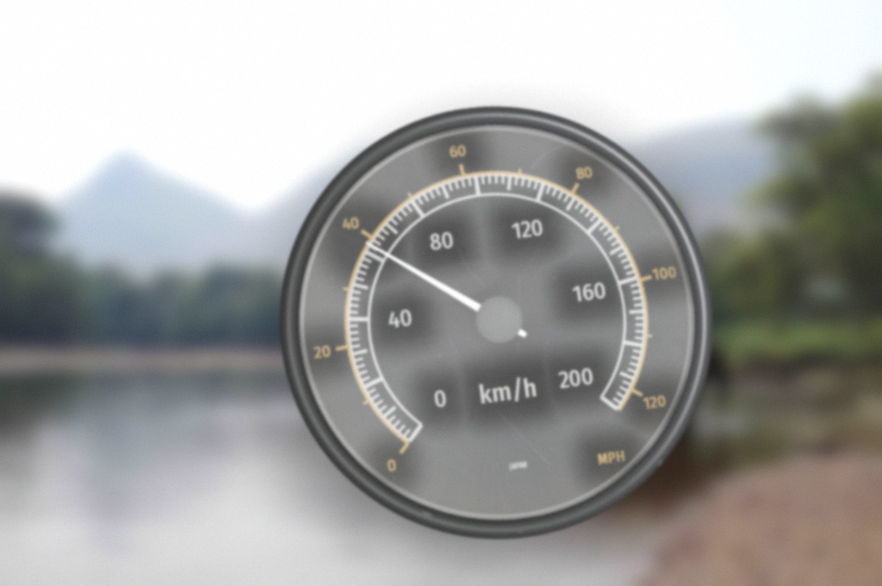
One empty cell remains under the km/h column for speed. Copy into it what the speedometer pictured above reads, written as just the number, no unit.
62
